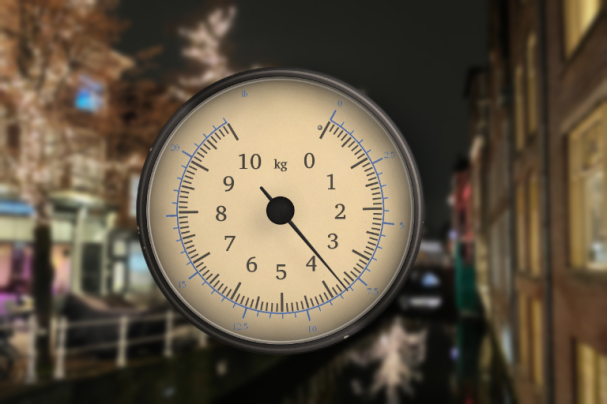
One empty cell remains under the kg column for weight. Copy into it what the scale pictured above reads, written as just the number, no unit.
3.7
